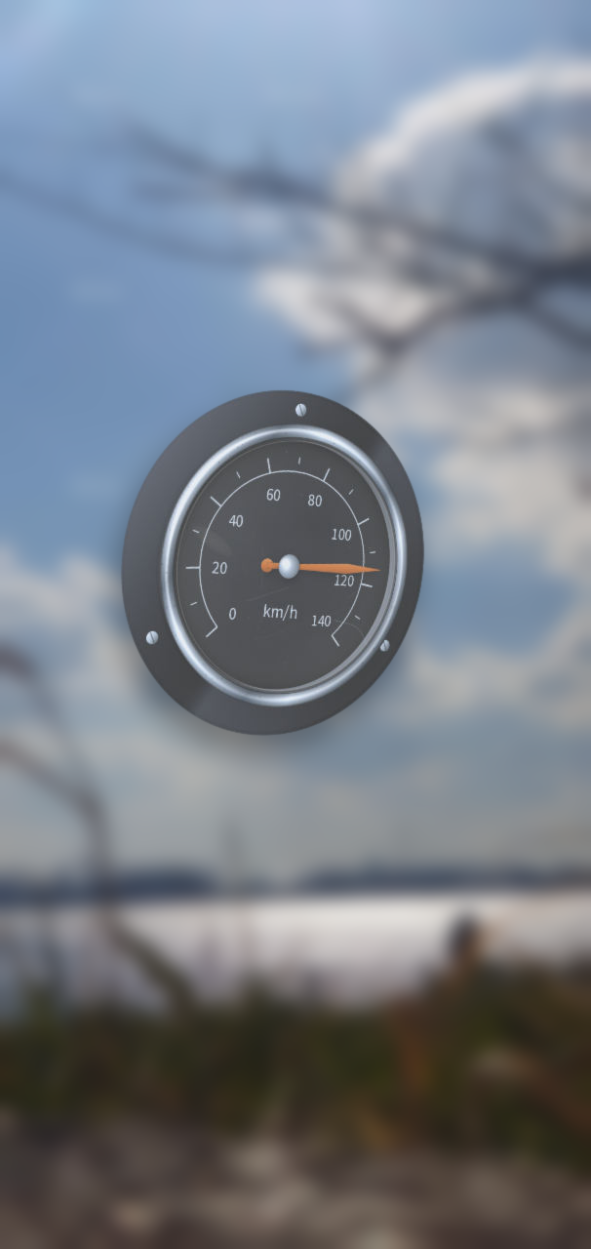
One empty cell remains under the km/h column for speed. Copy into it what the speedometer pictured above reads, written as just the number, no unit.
115
